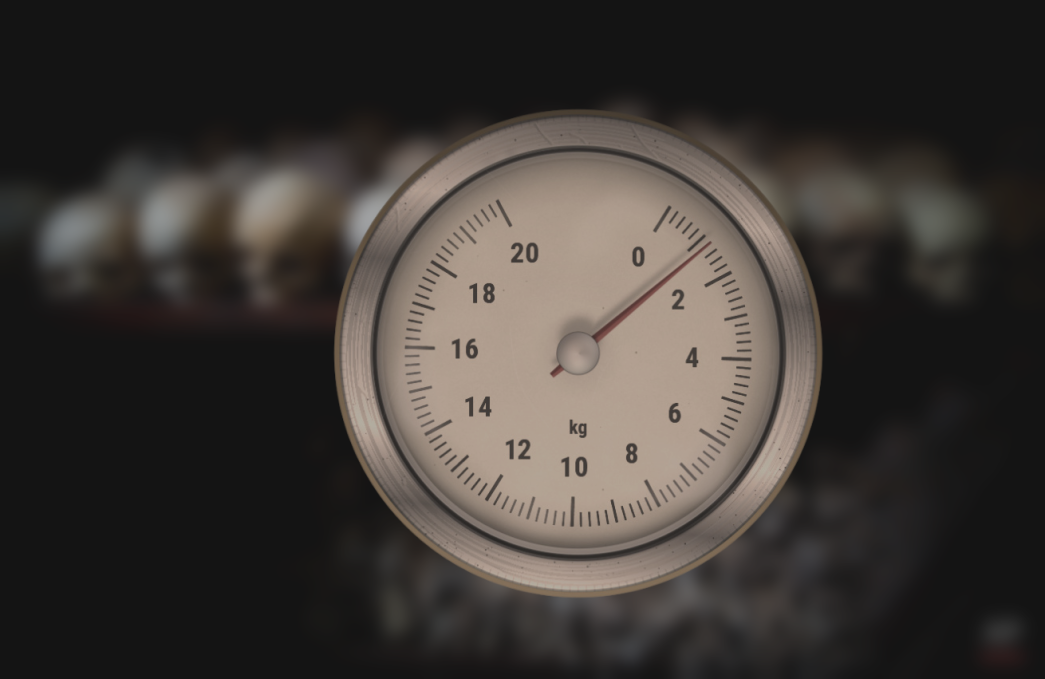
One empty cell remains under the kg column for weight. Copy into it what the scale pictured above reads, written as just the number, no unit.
1.2
